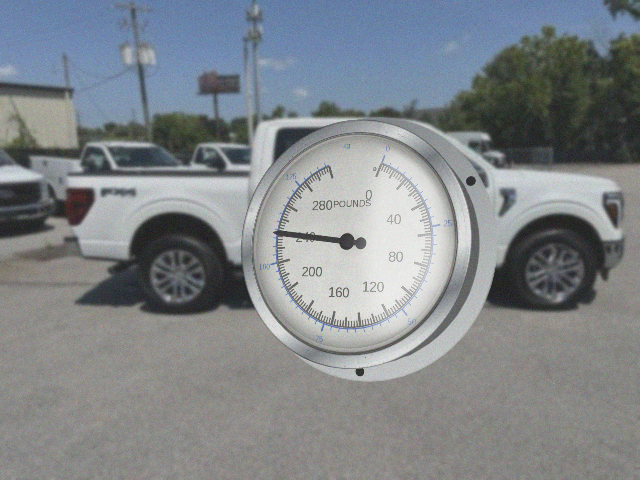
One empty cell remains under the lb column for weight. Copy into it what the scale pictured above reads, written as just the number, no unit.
240
